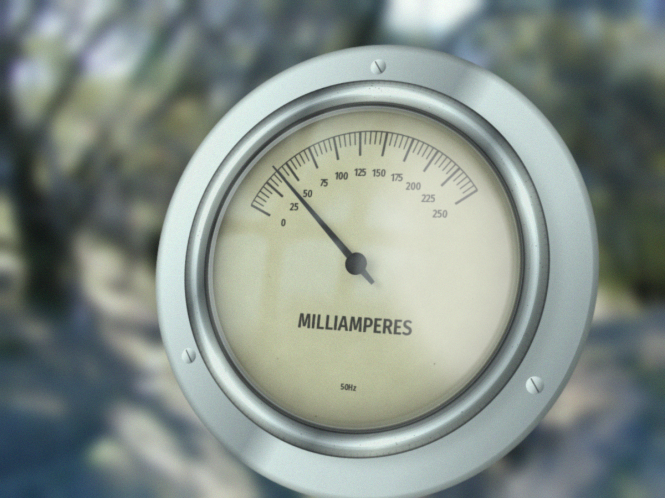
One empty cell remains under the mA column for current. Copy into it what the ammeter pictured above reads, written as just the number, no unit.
40
